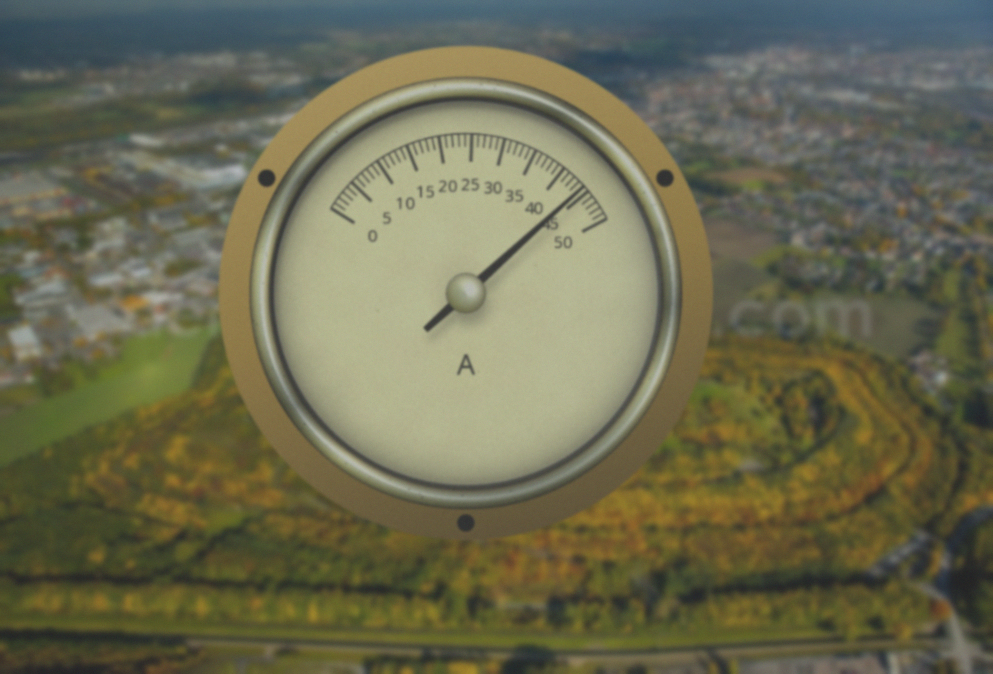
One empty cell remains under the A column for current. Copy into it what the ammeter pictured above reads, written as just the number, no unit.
44
